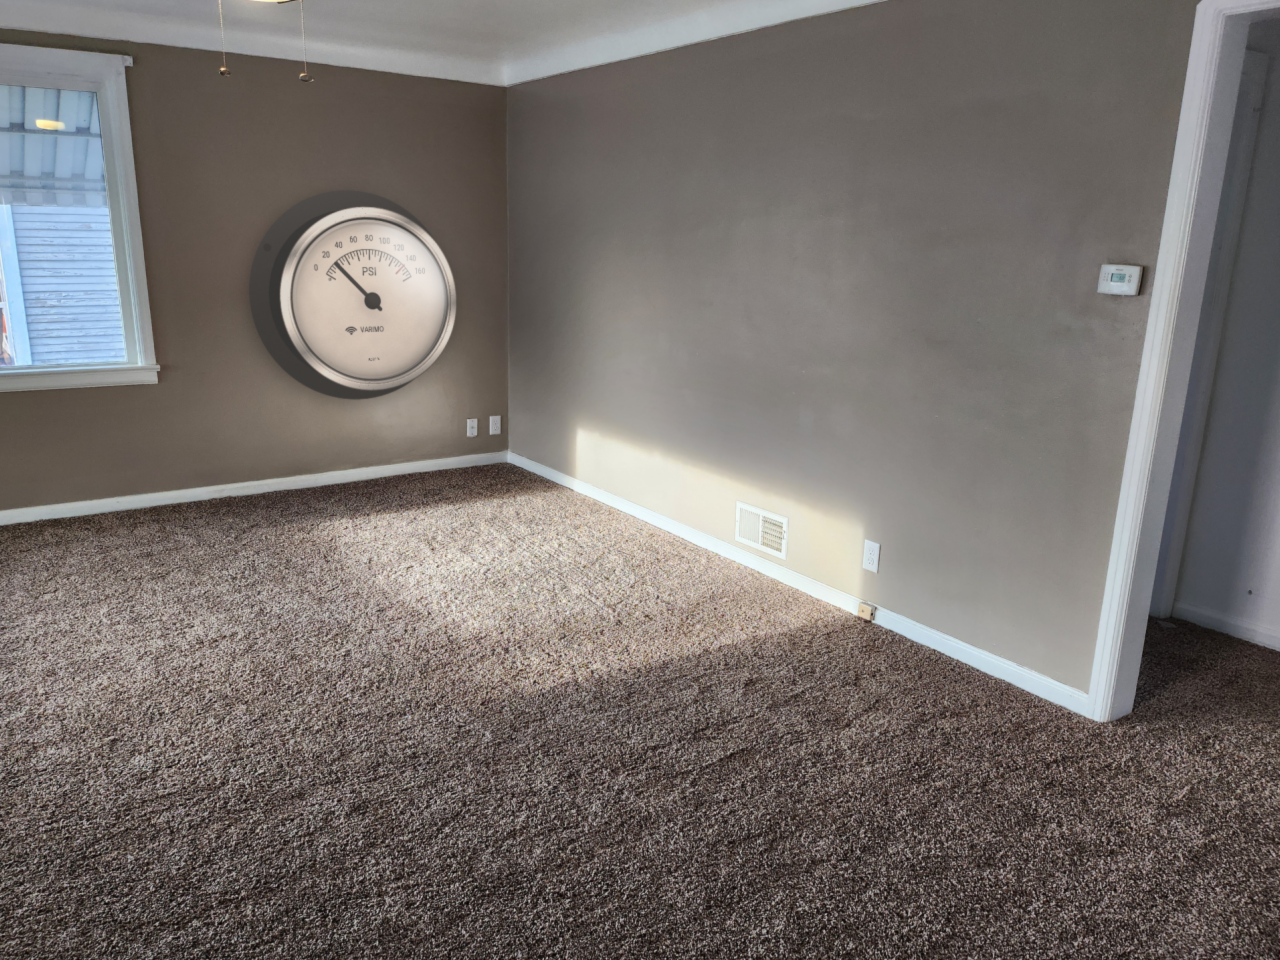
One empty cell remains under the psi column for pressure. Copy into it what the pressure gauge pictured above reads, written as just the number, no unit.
20
